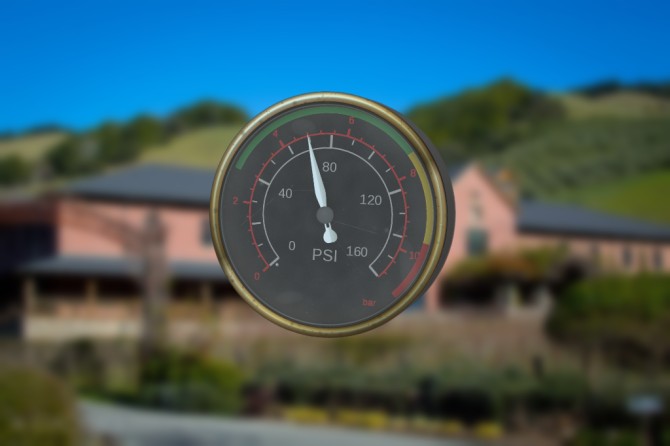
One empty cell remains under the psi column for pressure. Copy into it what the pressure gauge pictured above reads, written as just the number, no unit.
70
